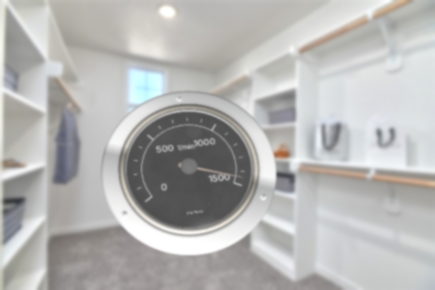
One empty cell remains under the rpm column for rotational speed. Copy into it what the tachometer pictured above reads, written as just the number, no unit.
1450
